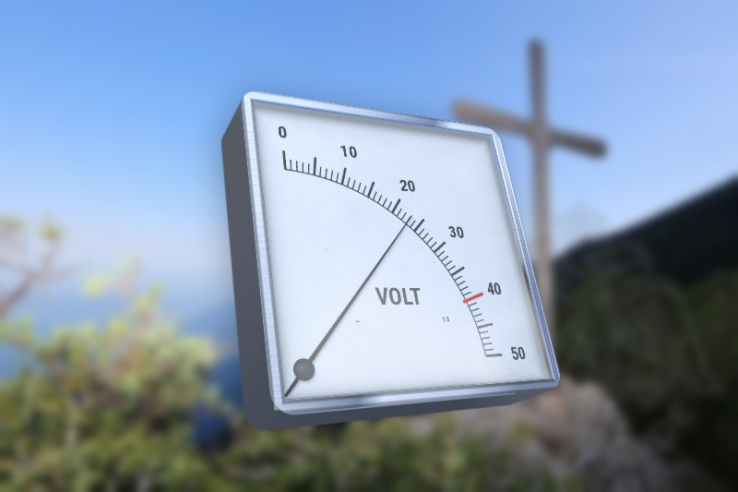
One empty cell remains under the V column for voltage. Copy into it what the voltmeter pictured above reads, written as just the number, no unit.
23
